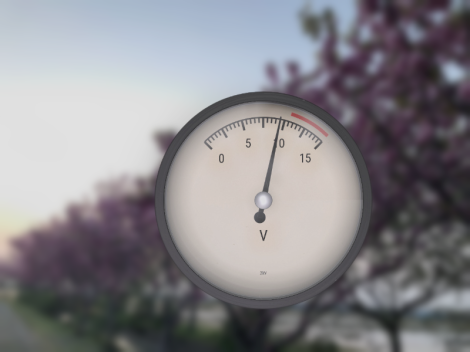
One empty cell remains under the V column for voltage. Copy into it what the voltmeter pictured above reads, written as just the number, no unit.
9.5
